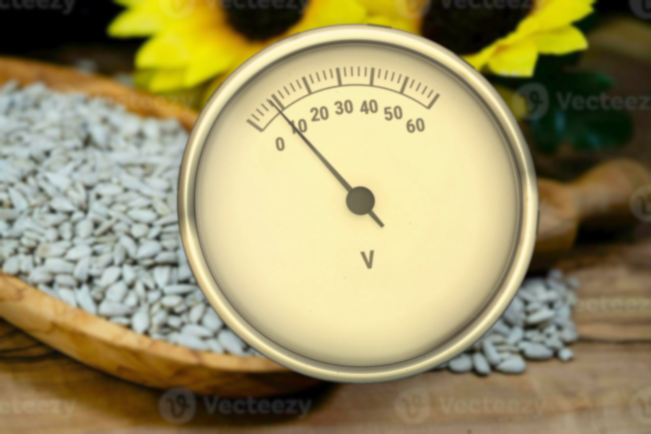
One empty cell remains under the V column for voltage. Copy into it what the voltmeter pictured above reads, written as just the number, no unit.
8
